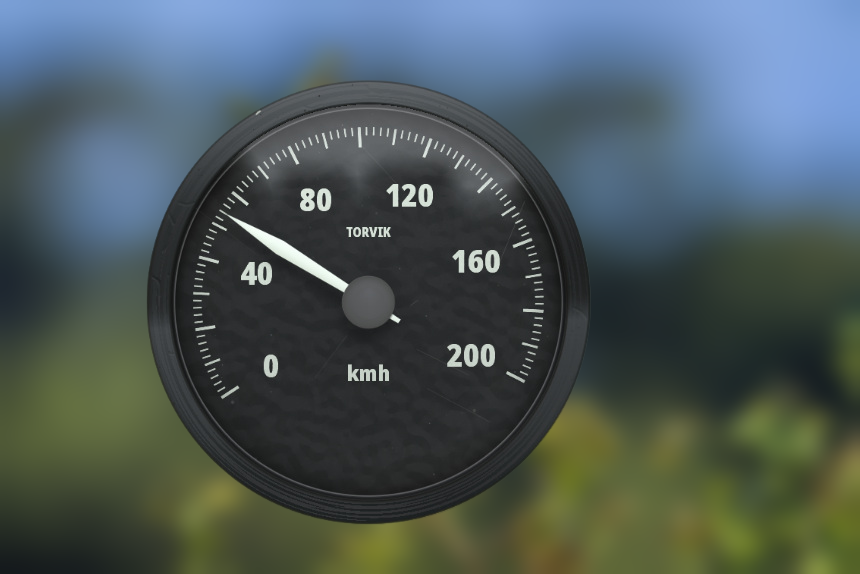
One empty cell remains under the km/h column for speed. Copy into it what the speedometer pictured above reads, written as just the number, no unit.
54
